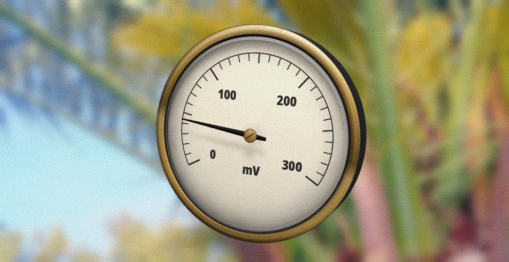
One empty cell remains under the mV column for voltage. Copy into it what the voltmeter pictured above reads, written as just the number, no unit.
45
